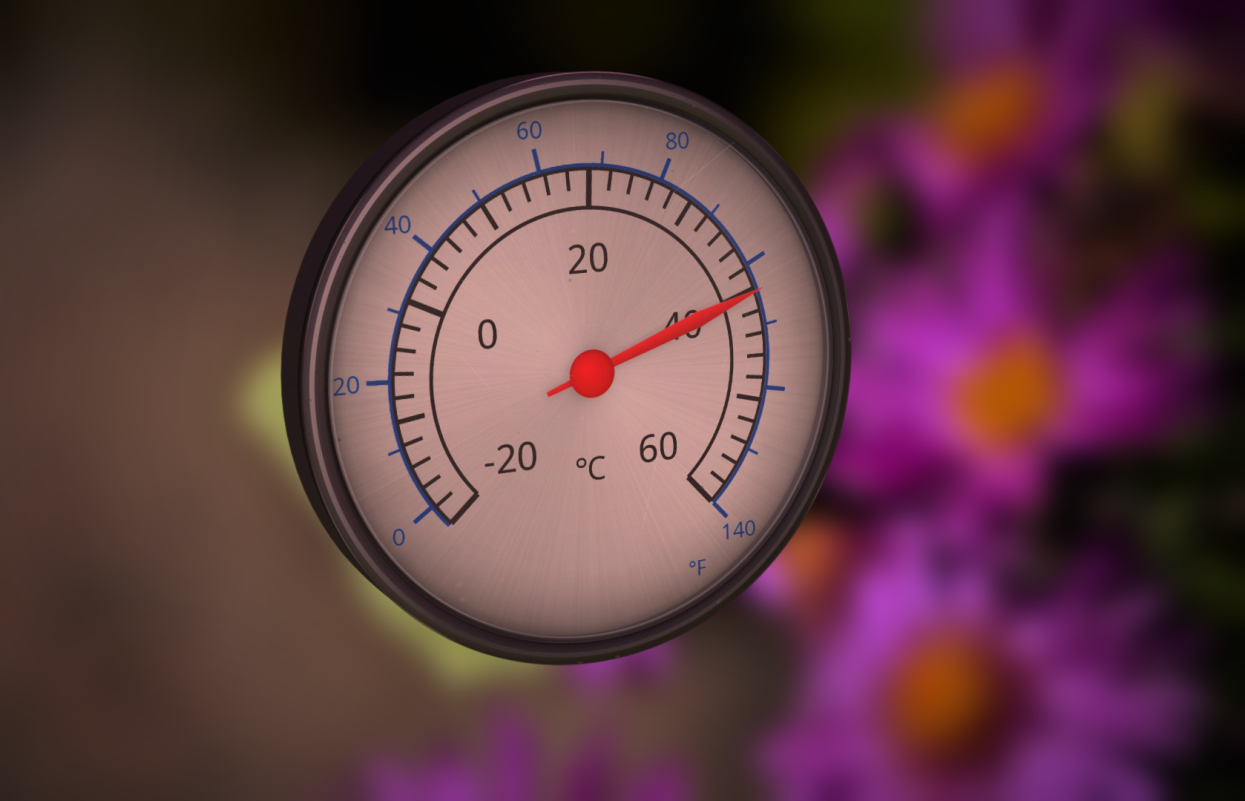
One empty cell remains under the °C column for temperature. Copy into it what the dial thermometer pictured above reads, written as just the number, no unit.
40
